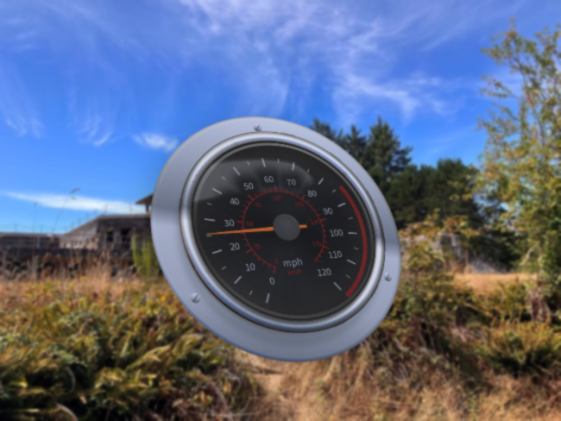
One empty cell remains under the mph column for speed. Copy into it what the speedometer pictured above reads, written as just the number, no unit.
25
